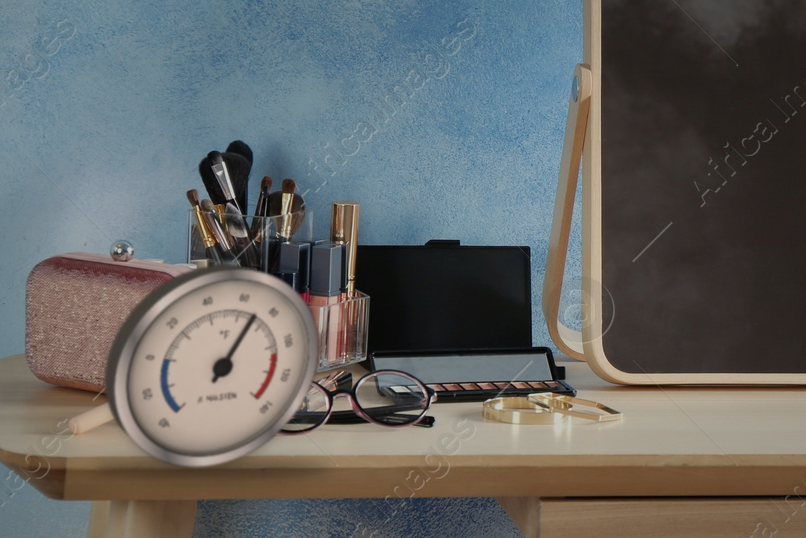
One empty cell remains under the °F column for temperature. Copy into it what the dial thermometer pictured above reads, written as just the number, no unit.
70
